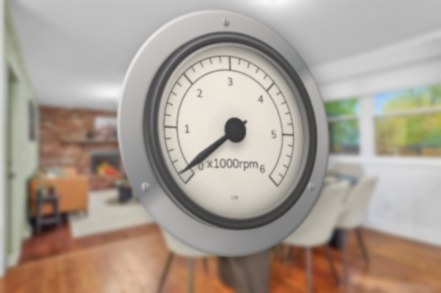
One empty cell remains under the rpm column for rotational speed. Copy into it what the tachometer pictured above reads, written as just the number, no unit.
200
